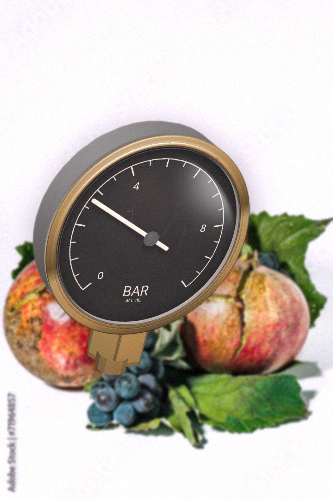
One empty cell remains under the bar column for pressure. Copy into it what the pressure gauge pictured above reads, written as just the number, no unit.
2.75
